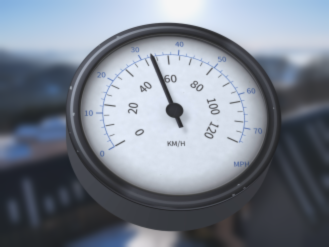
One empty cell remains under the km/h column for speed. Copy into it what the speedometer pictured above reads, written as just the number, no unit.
52.5
